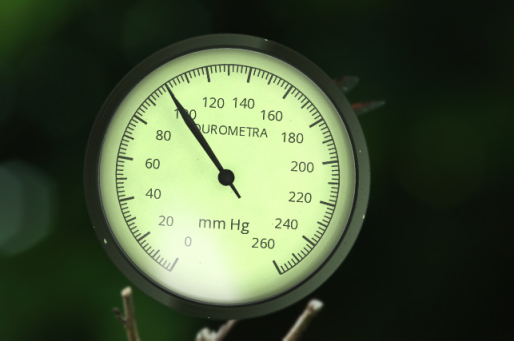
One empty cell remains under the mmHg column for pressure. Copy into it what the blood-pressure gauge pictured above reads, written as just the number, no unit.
100
